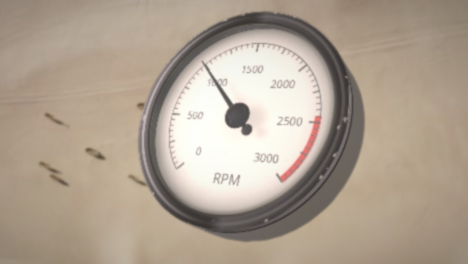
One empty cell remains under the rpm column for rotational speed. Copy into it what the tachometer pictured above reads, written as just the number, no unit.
1000
